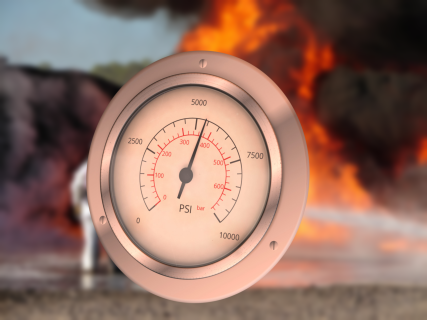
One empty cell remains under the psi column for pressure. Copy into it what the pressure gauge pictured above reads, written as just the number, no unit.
5500
